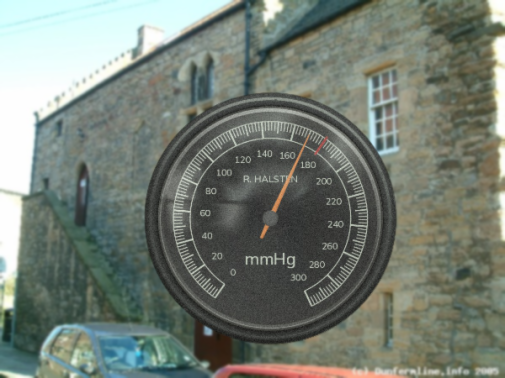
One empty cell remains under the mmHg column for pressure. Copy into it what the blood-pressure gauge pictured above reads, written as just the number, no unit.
170
